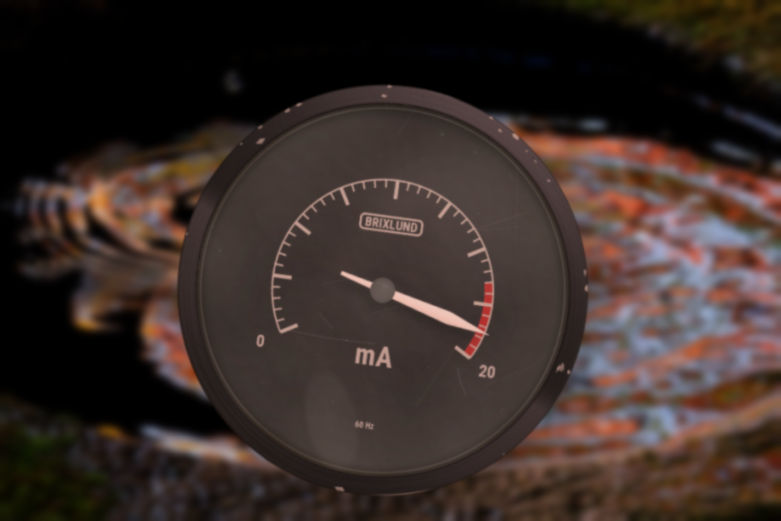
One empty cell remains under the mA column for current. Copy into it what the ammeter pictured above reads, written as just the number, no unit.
18.75
